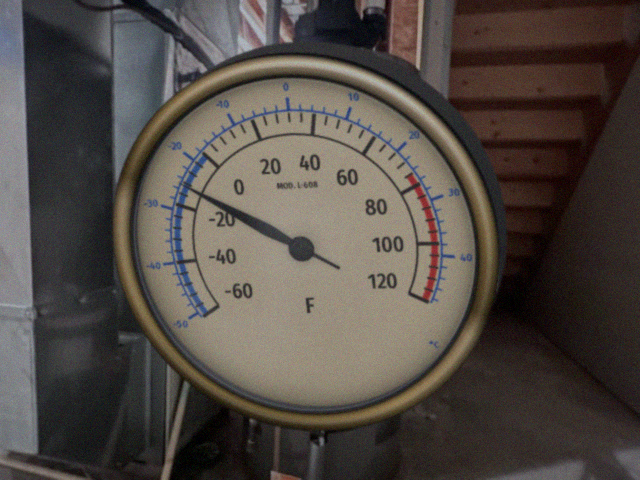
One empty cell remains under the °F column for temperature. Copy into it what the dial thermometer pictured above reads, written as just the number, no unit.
-12
